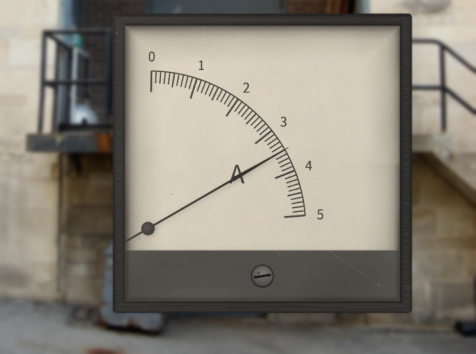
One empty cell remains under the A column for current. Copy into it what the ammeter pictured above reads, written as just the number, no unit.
3.5
